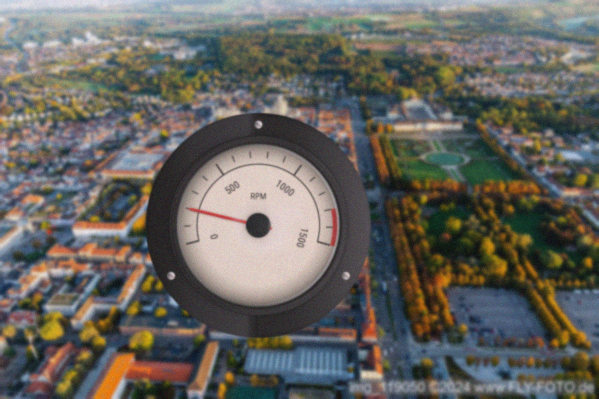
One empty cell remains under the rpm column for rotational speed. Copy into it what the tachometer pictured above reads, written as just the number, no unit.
200
